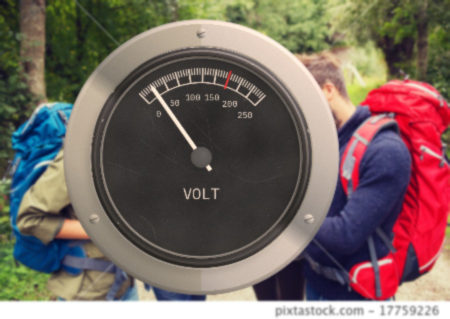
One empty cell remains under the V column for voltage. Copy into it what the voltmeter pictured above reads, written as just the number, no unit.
25
